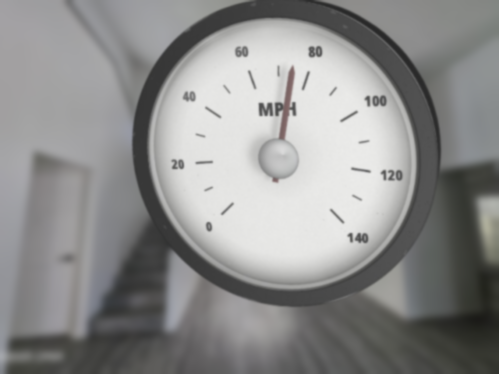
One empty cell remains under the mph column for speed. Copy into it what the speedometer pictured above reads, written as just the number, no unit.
75
